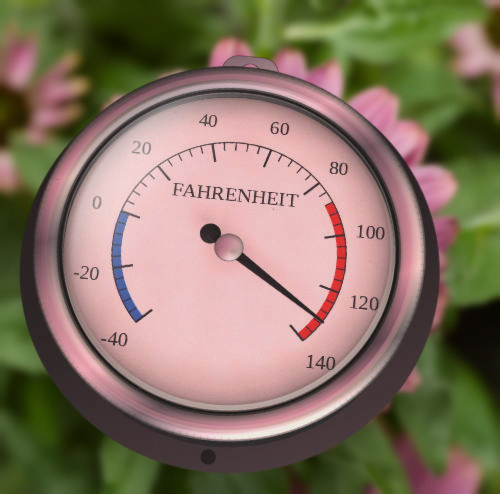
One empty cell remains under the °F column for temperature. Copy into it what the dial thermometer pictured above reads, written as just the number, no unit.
132
